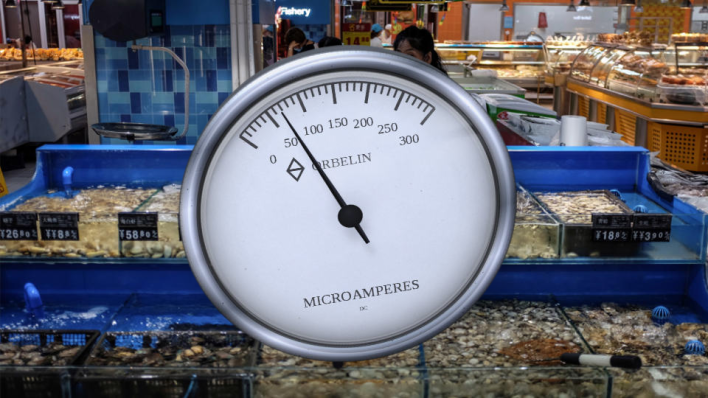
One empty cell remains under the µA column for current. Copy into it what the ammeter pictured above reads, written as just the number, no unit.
70
